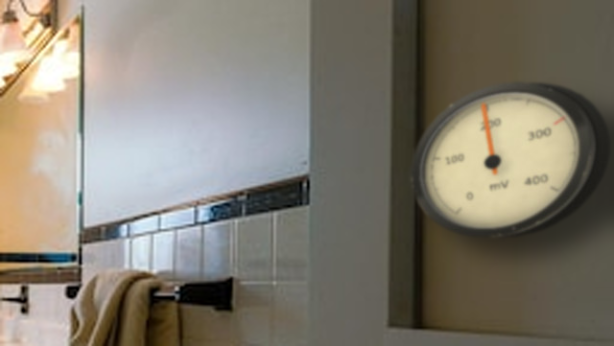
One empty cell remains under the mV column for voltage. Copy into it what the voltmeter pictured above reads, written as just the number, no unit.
200
